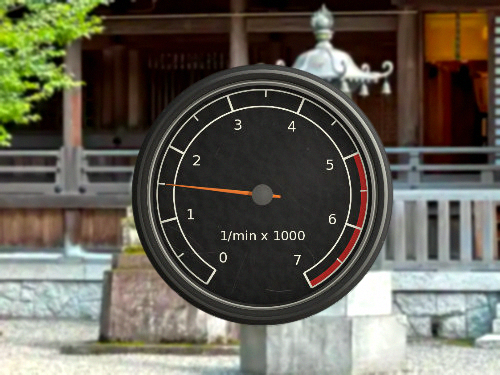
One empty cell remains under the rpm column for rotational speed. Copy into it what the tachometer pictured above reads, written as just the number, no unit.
1500
